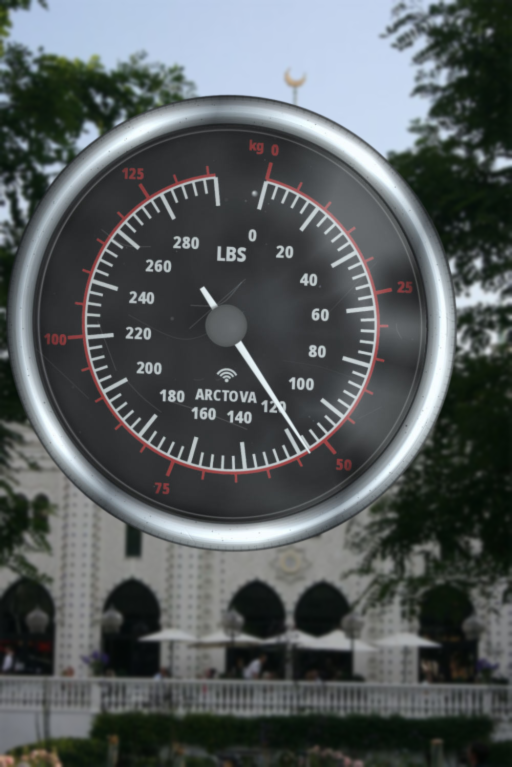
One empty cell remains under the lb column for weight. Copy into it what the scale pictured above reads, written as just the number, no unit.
116
